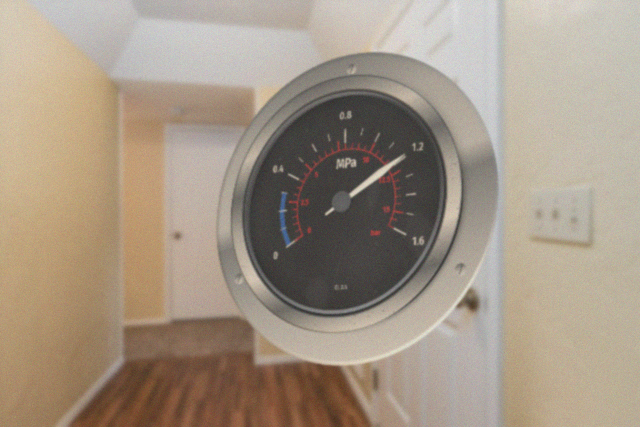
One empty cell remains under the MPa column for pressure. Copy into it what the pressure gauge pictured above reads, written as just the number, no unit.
1.2
